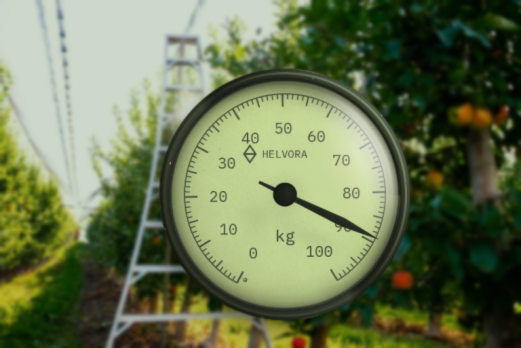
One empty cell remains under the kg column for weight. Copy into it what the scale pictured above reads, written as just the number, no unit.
89
